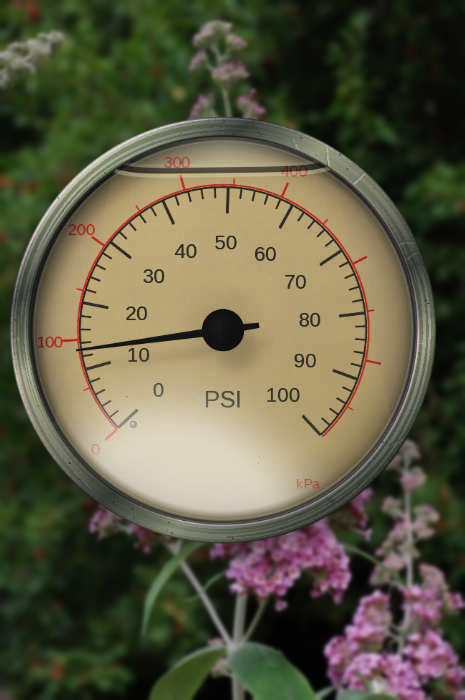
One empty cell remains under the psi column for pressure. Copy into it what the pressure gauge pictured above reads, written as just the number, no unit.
13
